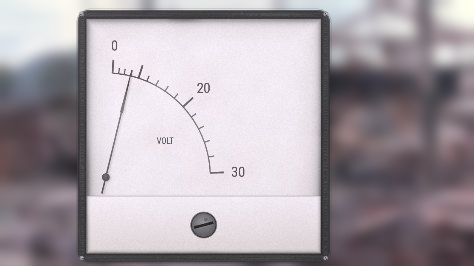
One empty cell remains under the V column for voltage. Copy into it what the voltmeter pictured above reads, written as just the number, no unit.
8
